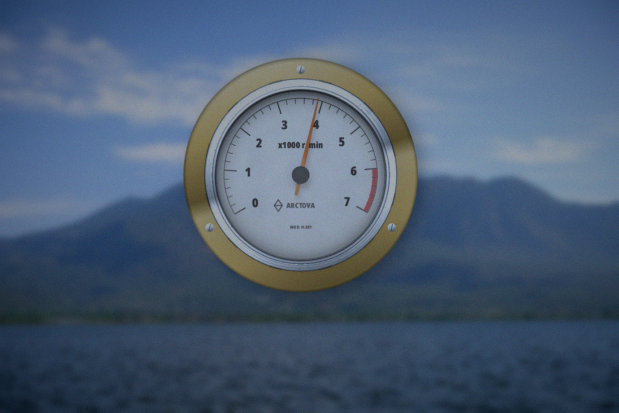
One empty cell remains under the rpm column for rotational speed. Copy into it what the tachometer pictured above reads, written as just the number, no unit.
3900
